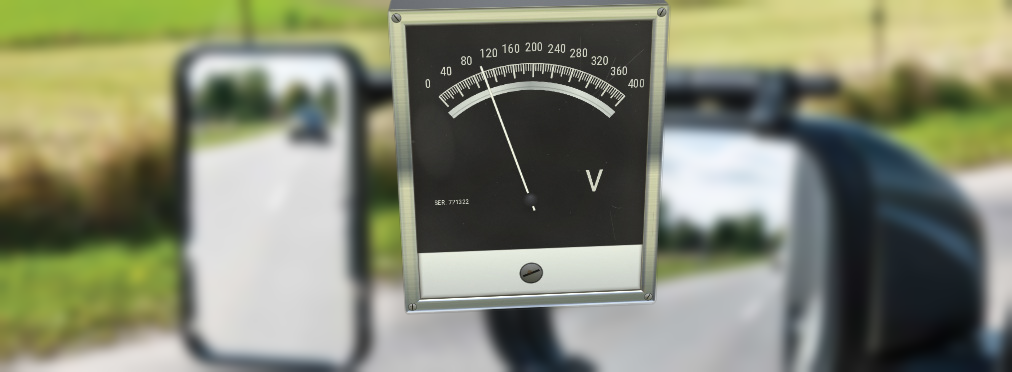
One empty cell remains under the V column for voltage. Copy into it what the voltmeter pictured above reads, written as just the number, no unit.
100
